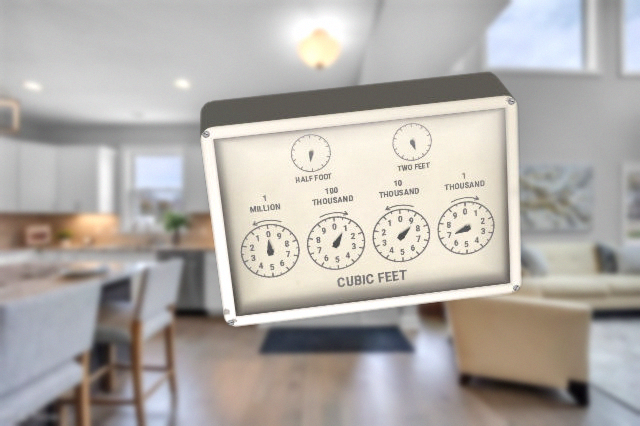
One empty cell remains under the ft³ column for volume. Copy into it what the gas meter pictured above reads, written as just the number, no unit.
8700
